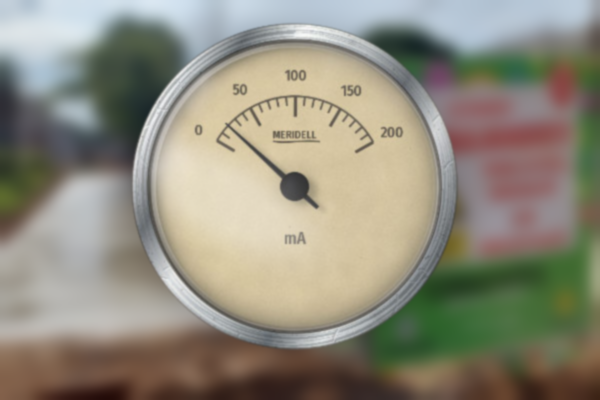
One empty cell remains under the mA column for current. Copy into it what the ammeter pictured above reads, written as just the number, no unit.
20
